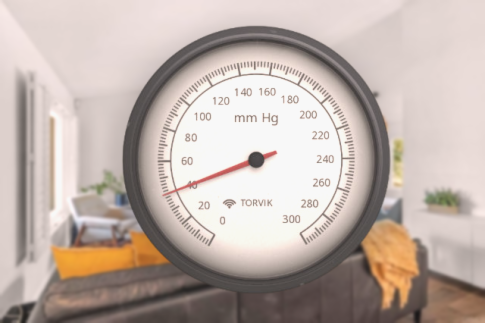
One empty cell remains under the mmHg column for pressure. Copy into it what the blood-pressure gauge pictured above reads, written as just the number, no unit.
40
